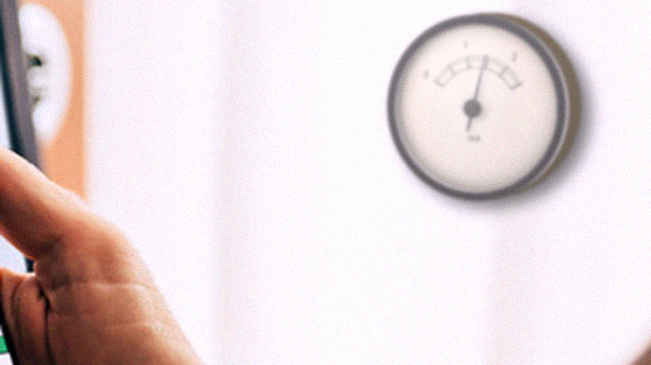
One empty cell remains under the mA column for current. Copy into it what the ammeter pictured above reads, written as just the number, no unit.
1.5
